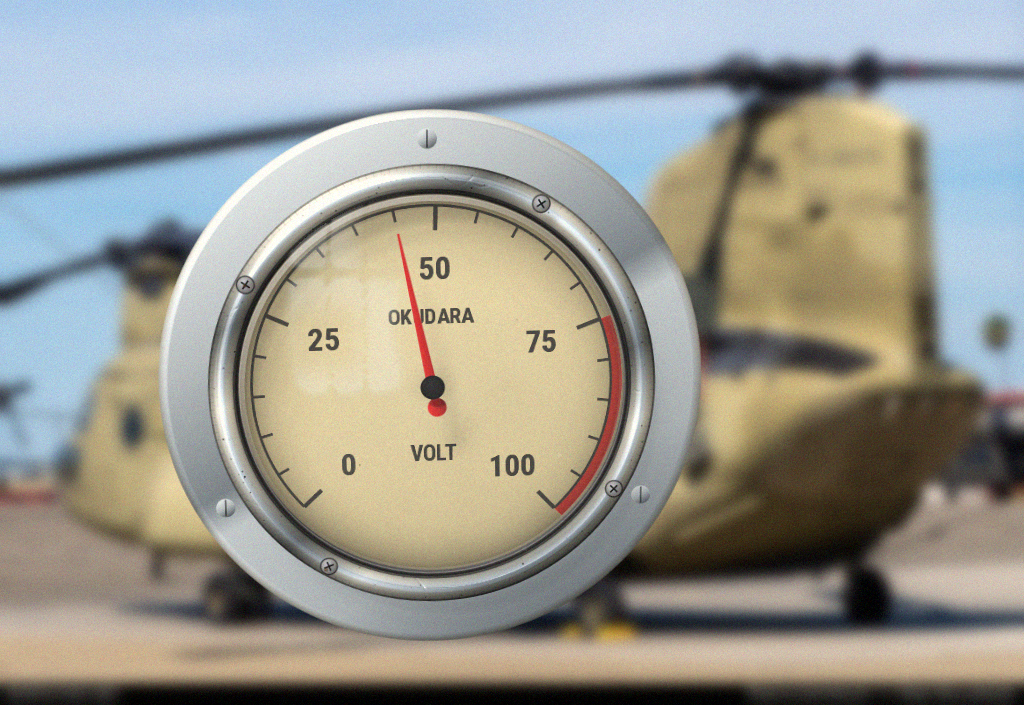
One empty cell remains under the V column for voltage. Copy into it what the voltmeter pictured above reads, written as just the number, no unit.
45
